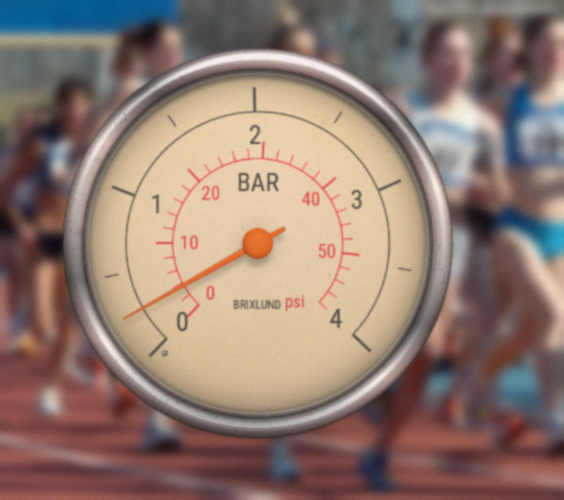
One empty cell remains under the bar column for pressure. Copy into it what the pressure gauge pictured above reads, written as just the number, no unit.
0.25
